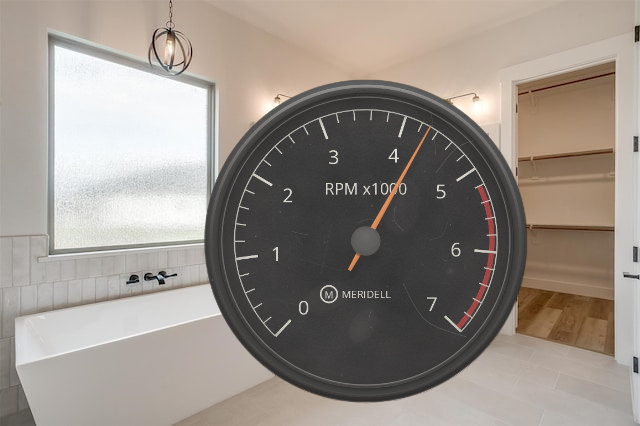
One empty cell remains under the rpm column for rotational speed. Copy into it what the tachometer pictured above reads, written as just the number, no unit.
4300
